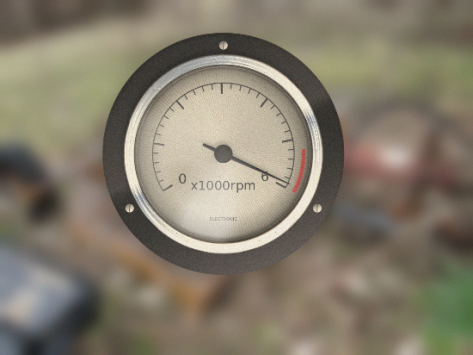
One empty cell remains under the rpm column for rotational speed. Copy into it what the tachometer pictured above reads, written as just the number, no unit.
5900
